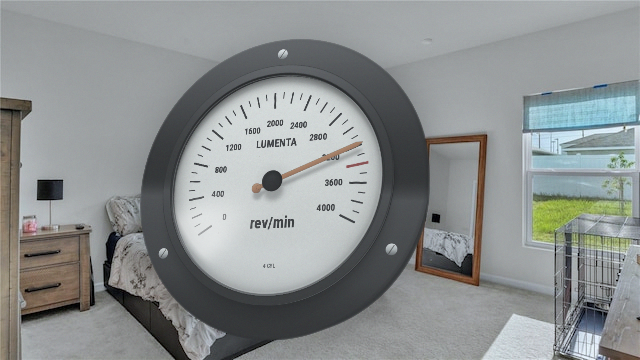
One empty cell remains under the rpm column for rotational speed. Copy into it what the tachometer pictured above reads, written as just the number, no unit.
3200
